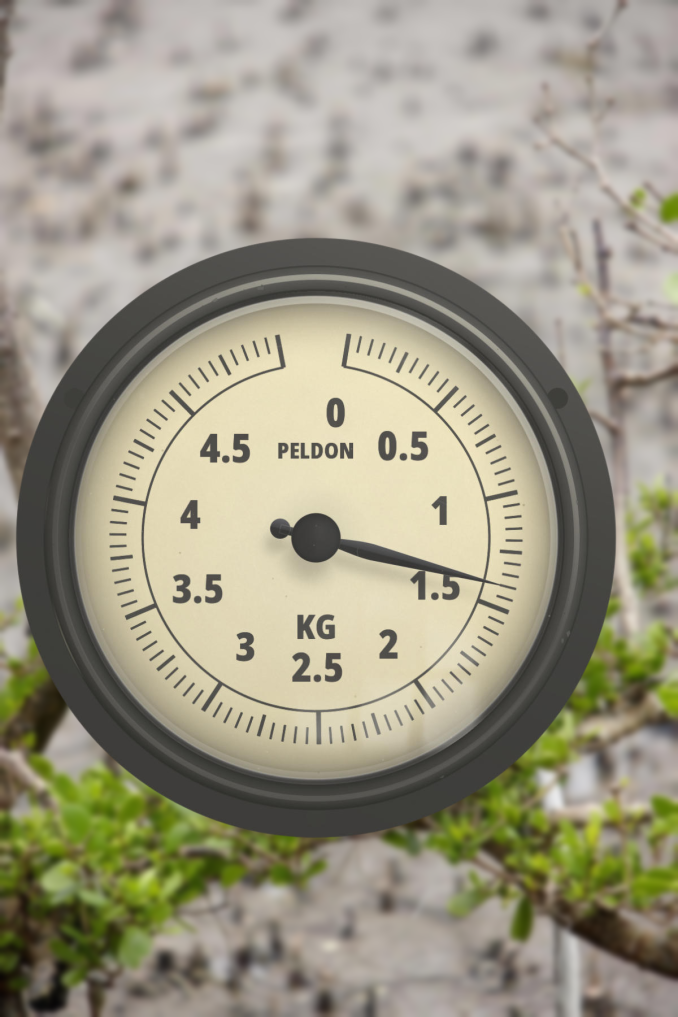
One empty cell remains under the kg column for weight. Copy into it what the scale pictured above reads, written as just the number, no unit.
1.4
